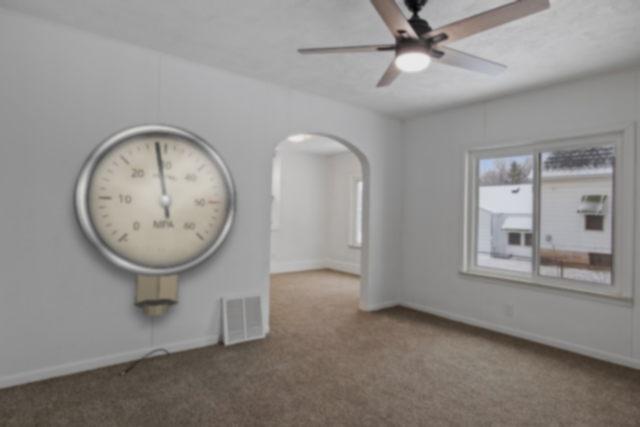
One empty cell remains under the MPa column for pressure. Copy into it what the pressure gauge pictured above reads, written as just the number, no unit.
28
